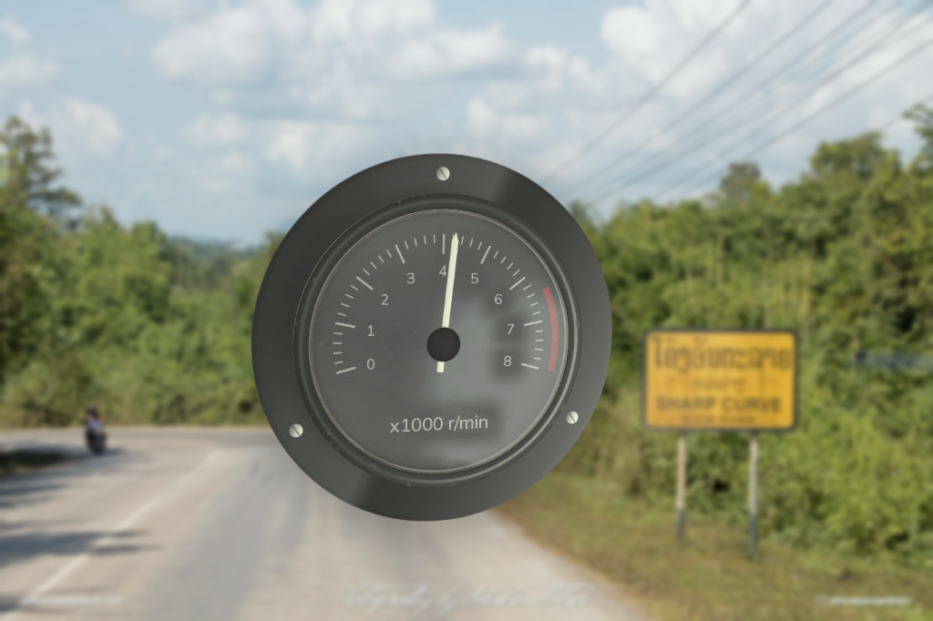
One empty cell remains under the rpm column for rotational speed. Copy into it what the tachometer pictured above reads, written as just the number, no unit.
4200
